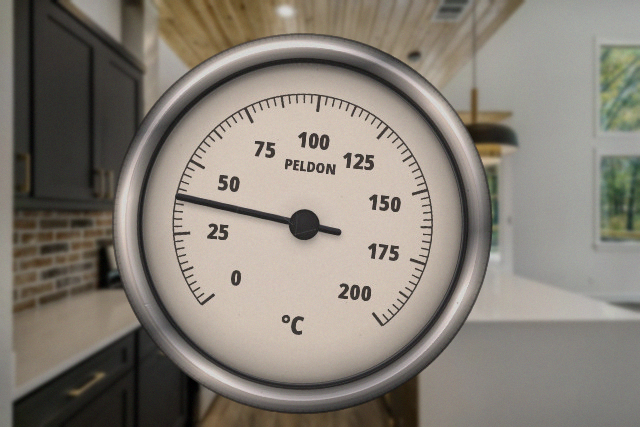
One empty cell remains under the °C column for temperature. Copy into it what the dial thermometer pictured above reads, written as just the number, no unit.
37.5
